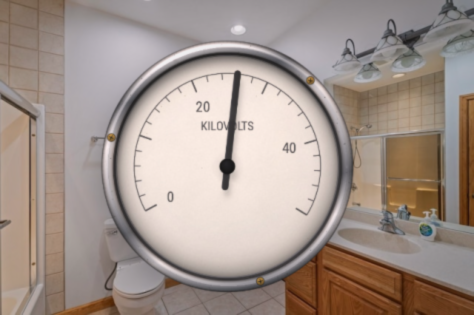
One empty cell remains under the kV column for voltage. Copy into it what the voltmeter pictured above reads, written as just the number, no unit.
26
